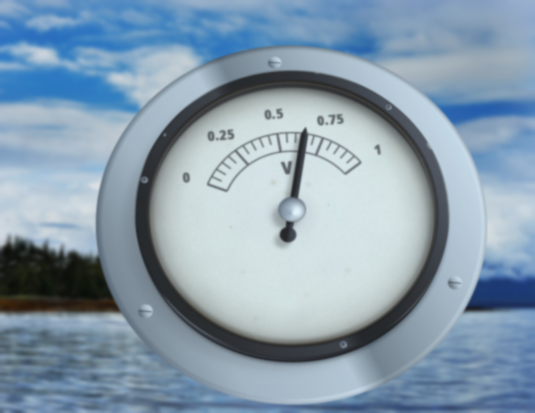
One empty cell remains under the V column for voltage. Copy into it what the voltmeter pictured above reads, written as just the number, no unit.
0.65
